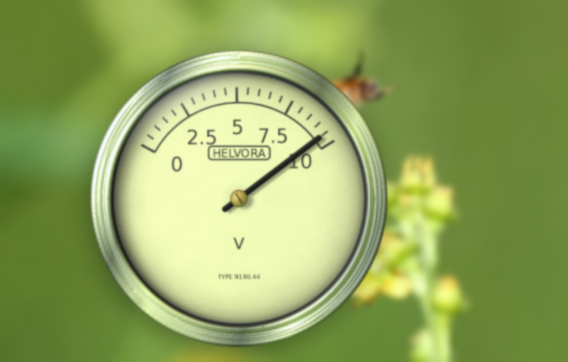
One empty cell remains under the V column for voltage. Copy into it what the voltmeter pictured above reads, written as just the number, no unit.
9.5
